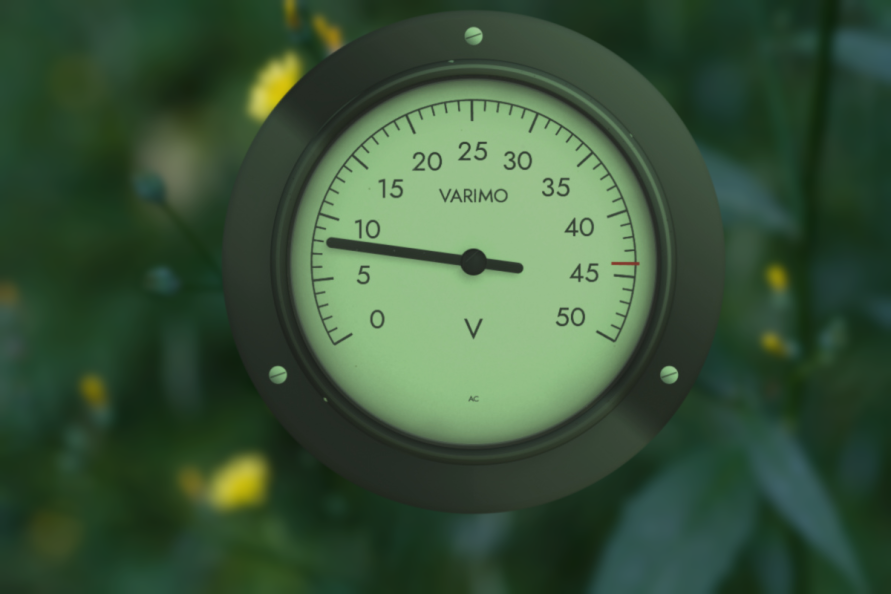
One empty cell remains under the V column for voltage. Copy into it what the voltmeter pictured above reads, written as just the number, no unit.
8
